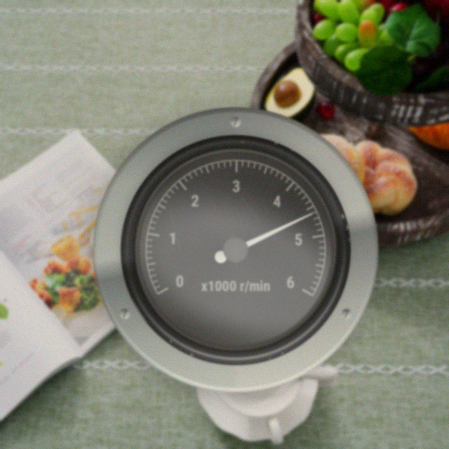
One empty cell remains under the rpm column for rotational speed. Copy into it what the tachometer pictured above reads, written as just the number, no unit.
4600
